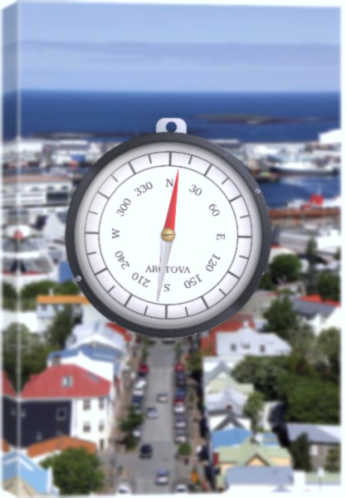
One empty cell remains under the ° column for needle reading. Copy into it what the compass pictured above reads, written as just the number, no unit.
7.5
